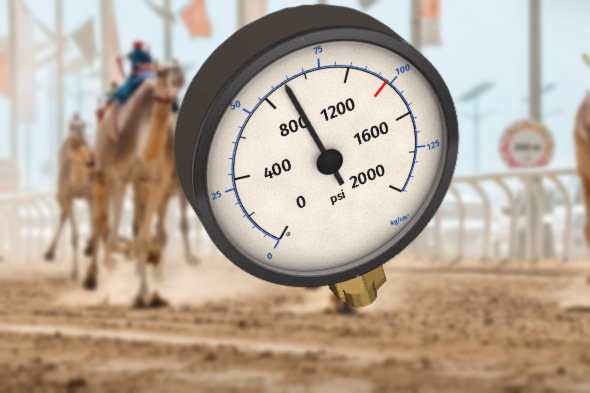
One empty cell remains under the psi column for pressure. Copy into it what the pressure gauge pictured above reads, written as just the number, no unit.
900
